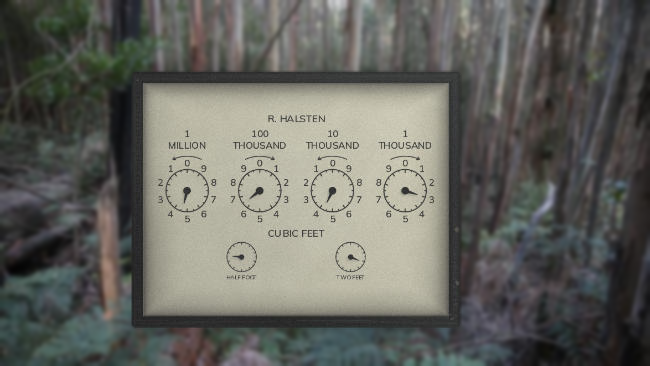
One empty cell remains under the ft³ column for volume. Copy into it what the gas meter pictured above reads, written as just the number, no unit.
464300
